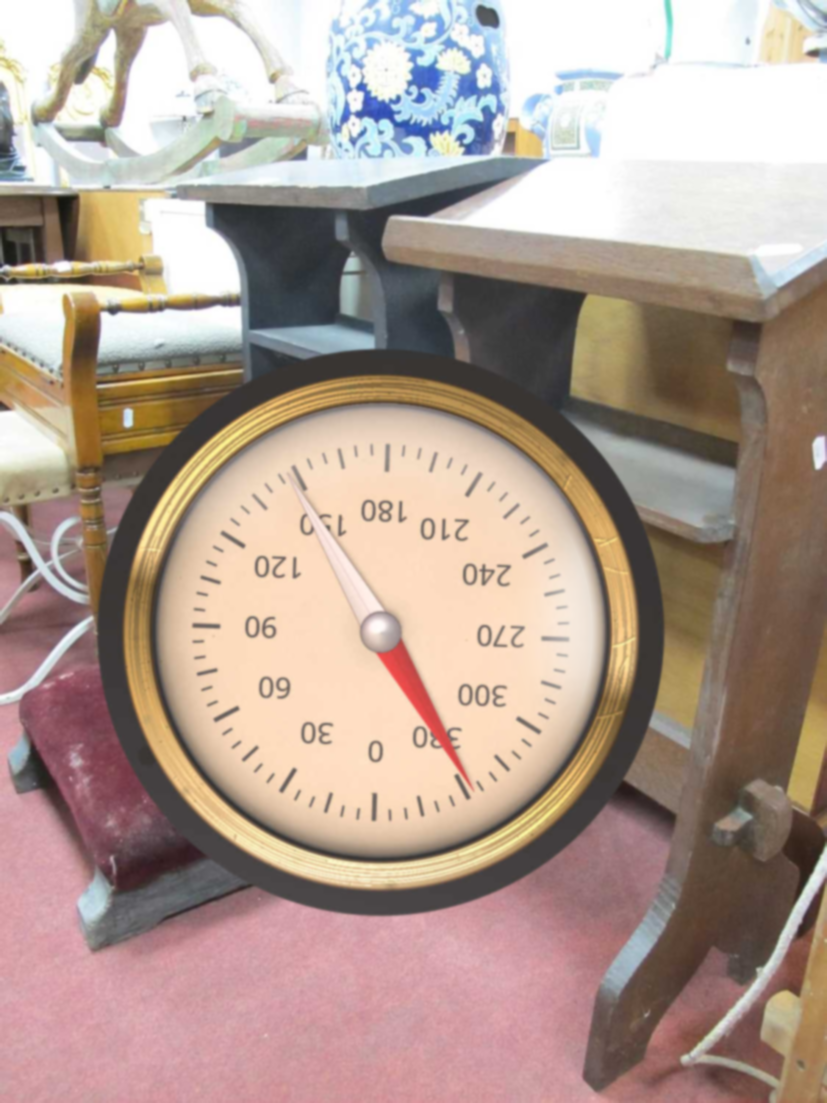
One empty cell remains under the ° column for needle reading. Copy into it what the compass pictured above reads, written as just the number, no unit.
327.5
